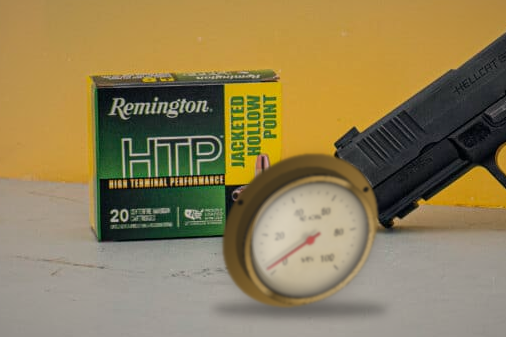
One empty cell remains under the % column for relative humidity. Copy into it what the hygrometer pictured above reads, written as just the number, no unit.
4
